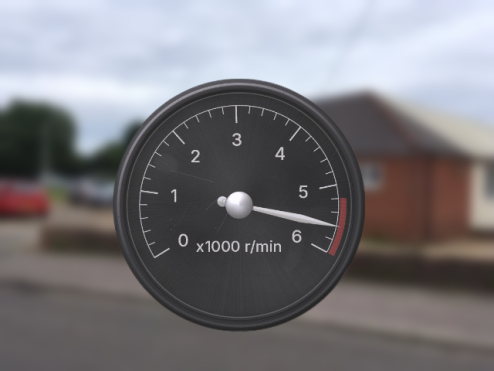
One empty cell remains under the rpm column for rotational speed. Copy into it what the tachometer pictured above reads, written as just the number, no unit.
5600
